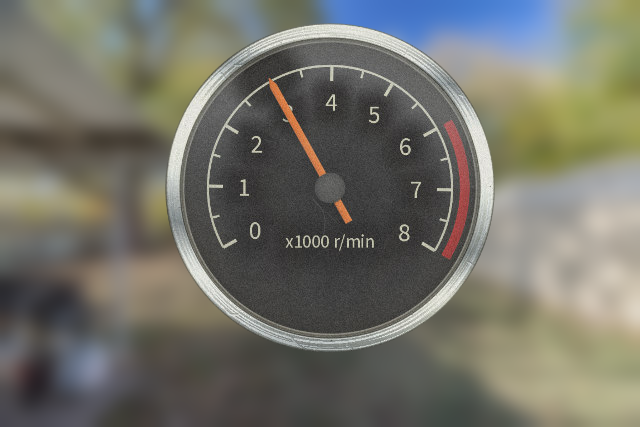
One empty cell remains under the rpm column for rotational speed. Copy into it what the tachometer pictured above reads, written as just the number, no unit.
3000
